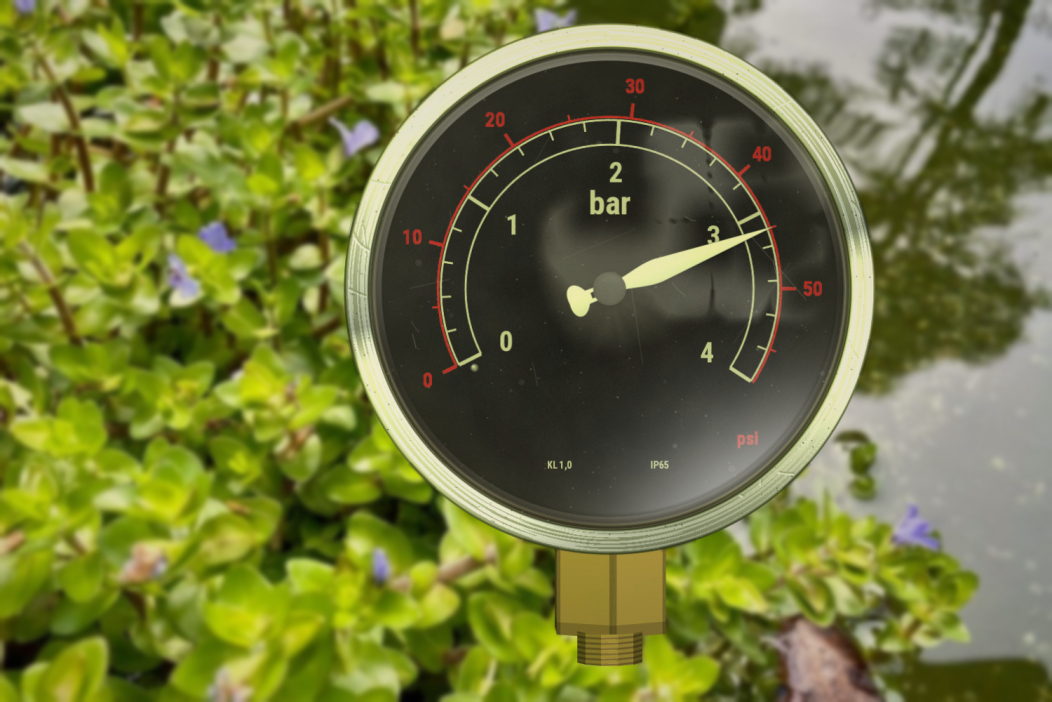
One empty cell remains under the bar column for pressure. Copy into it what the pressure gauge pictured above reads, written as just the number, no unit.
3.1
